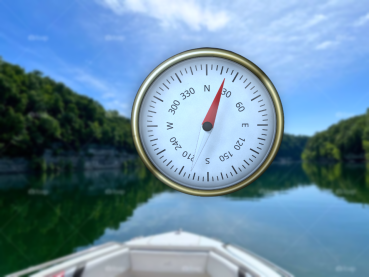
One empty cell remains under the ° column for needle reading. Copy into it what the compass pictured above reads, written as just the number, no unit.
20
